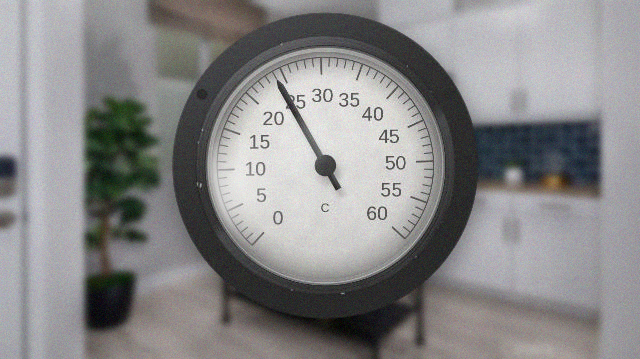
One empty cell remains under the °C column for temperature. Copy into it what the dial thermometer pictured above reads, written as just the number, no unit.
24
